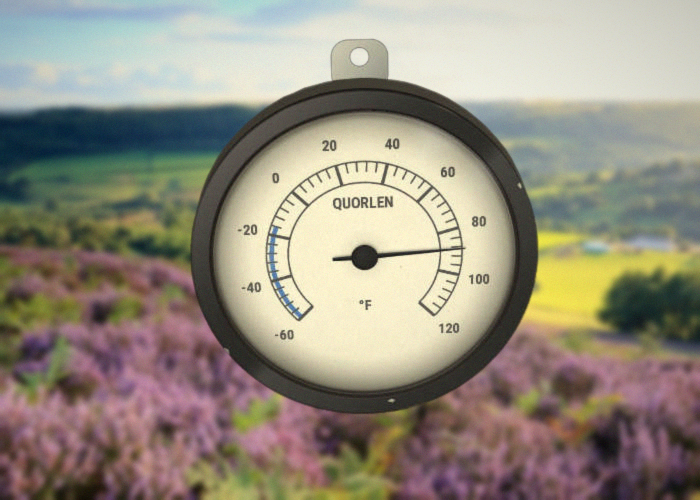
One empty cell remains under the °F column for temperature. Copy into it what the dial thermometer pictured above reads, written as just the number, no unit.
88
